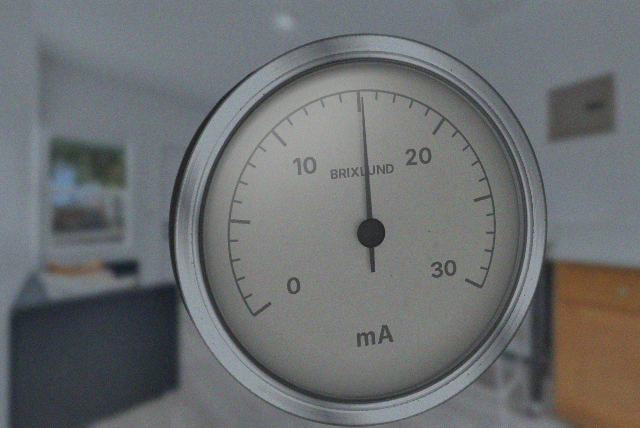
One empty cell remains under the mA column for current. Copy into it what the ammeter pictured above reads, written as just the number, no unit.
15
